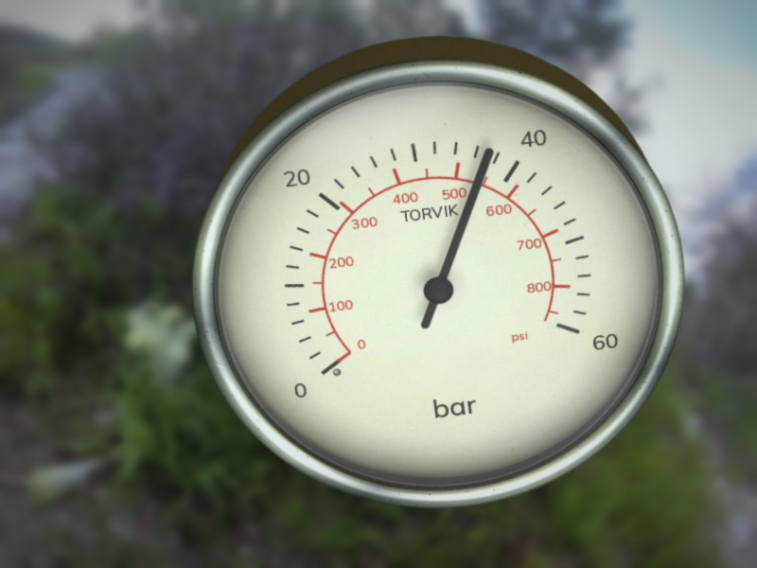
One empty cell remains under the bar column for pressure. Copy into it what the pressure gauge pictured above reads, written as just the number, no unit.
37
